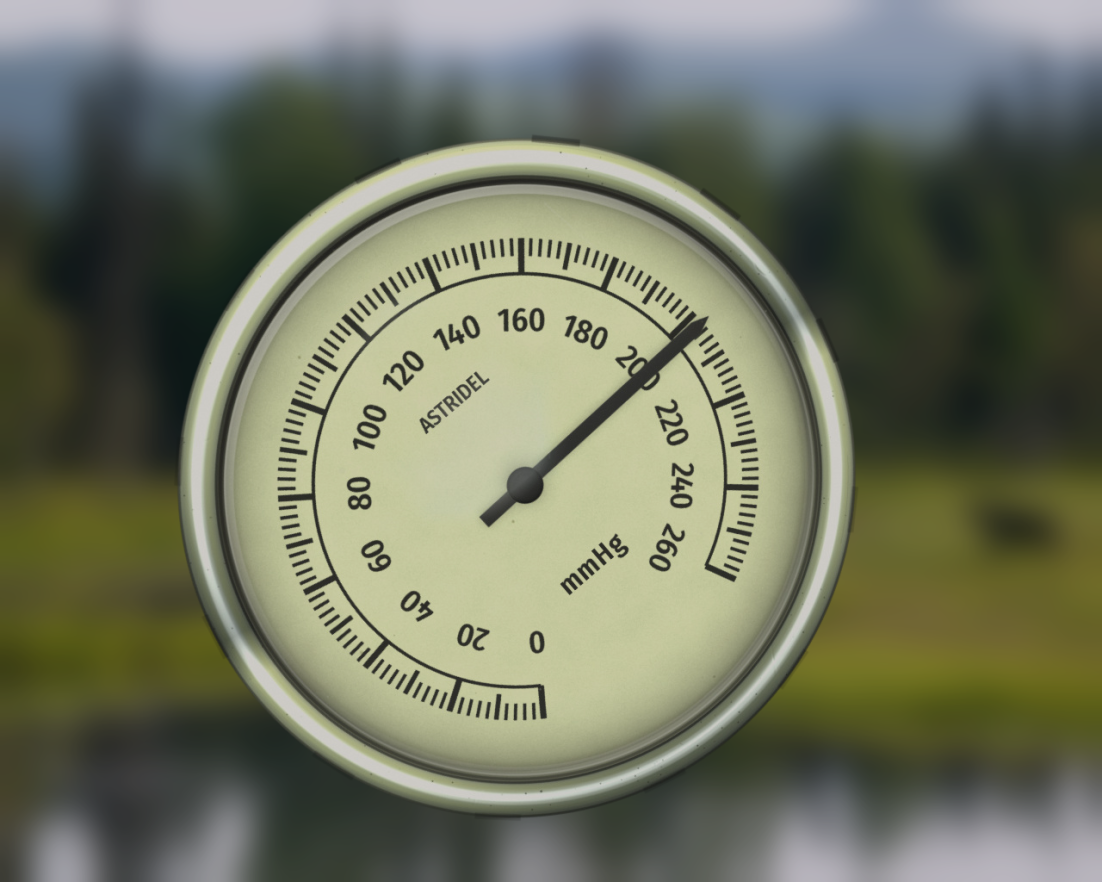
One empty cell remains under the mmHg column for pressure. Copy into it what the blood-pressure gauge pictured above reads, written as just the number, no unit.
202
